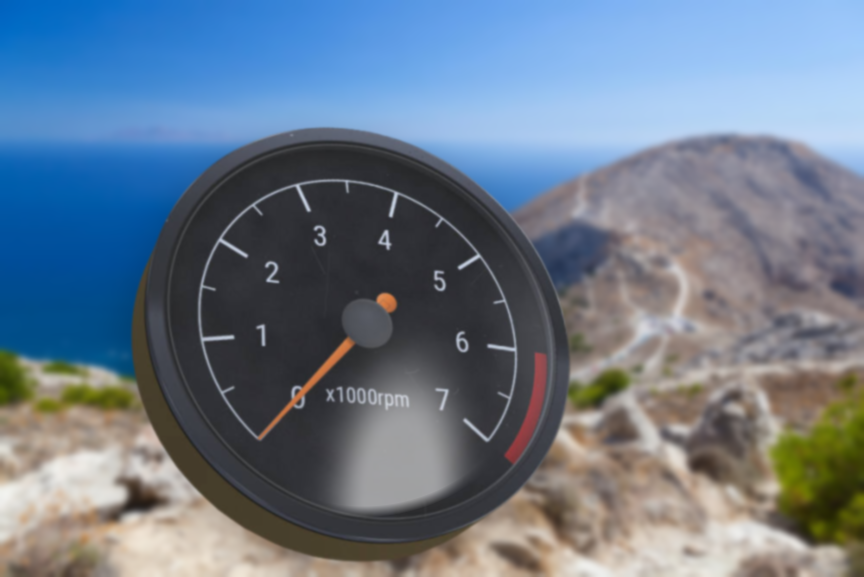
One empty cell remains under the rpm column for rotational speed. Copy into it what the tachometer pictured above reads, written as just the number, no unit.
0
